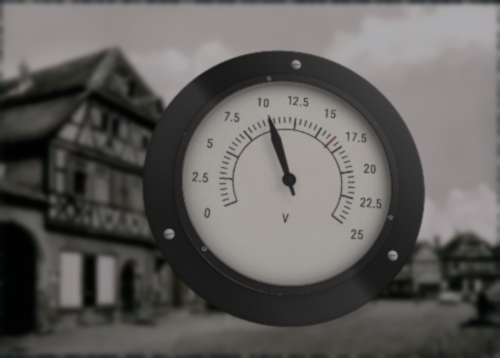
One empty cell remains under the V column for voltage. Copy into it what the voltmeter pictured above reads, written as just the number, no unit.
10
